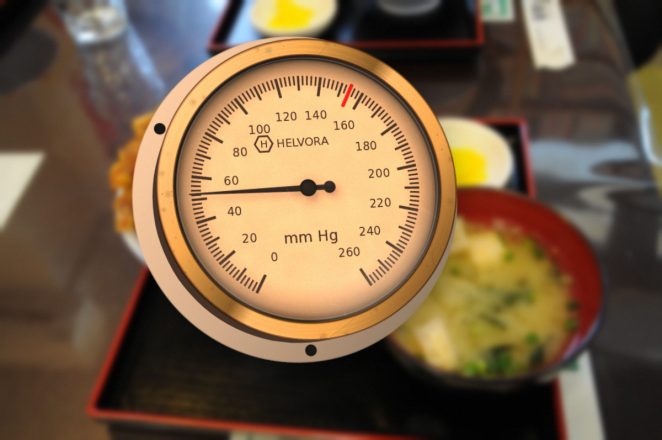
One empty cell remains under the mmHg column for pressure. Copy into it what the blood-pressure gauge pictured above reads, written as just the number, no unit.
52
